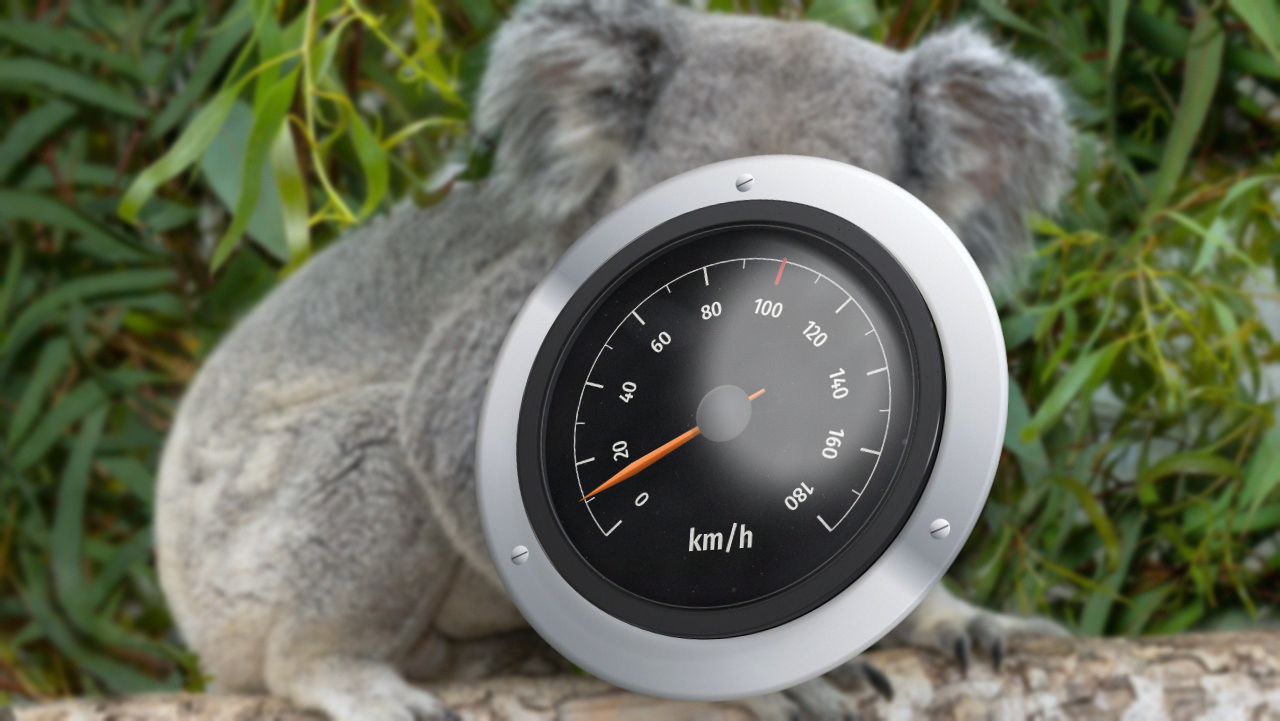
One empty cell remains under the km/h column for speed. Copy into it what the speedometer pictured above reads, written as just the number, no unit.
10
